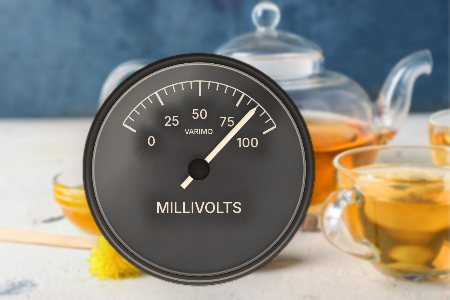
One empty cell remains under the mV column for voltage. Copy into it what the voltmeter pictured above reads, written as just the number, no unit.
85
